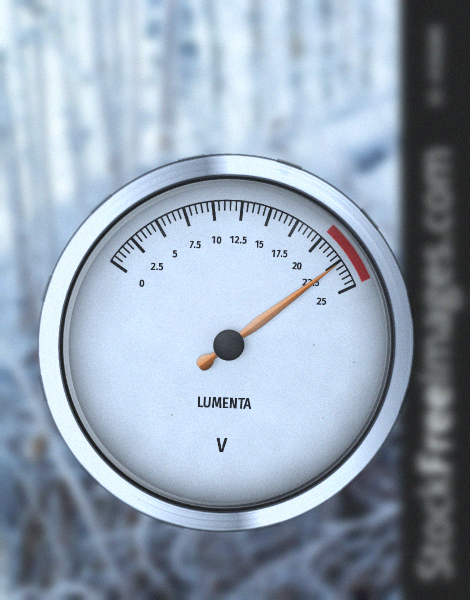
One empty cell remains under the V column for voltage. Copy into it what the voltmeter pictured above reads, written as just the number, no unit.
22.5
